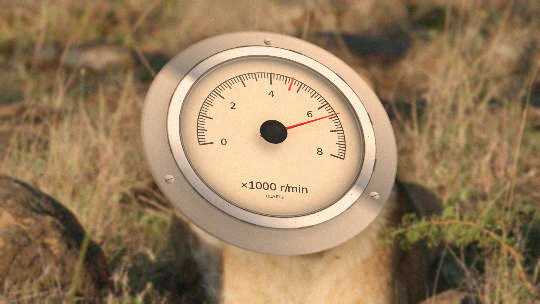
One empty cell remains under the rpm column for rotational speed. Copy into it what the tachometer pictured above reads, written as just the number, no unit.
6500
